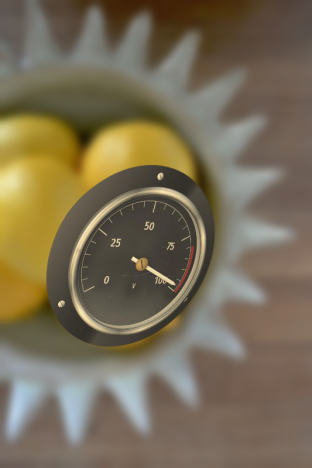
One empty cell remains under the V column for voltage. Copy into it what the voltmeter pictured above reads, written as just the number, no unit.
97.5
